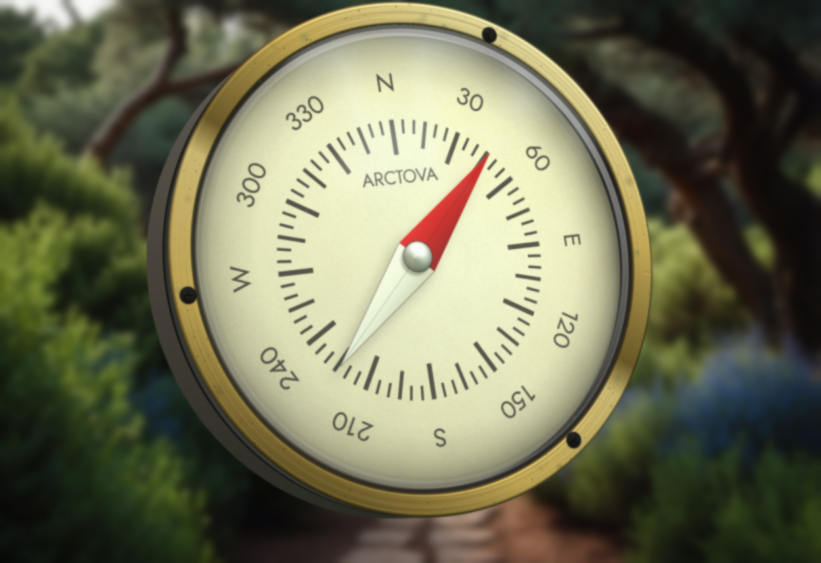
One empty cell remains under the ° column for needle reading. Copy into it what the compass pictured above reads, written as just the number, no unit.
45
